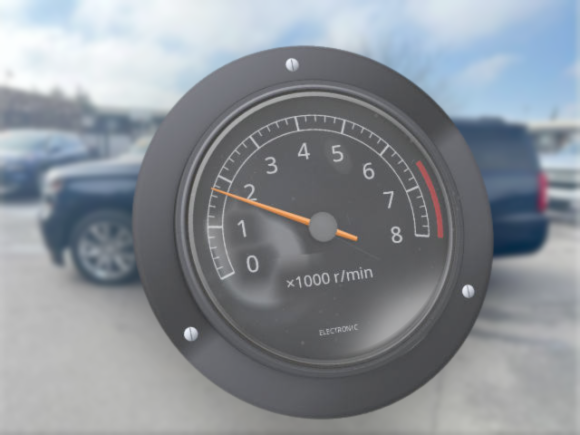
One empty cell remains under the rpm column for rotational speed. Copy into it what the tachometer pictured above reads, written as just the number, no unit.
1700
